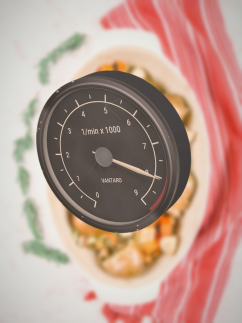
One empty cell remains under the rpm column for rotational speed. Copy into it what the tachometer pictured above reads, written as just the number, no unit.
8000
